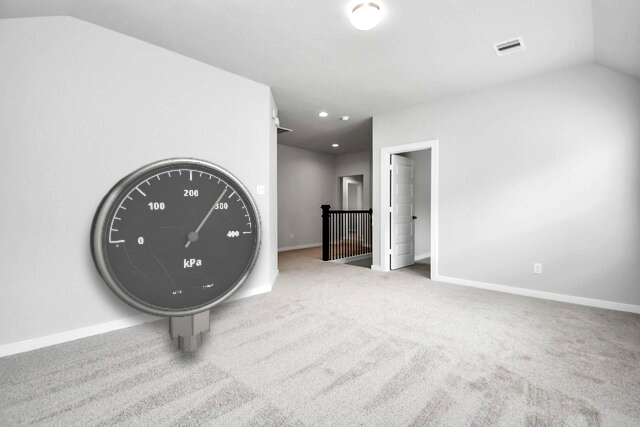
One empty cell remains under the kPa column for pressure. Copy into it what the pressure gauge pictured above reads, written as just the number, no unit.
280
